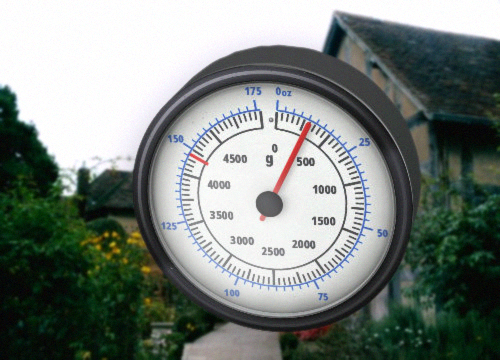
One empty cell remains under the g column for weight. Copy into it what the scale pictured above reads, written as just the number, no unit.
300
